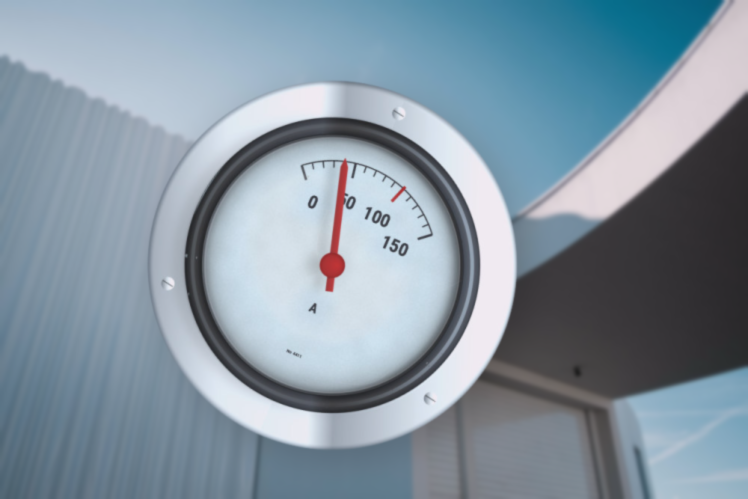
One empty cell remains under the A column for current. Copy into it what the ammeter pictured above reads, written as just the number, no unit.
40
